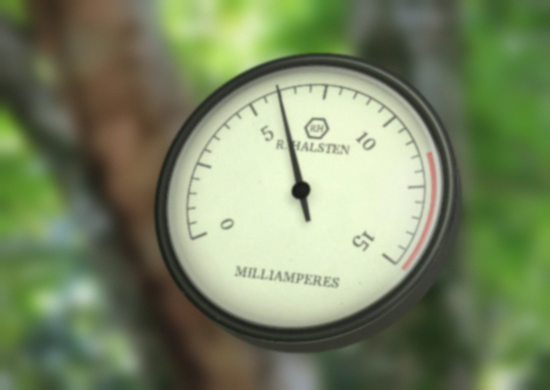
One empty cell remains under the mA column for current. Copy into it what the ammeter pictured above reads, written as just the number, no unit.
6
